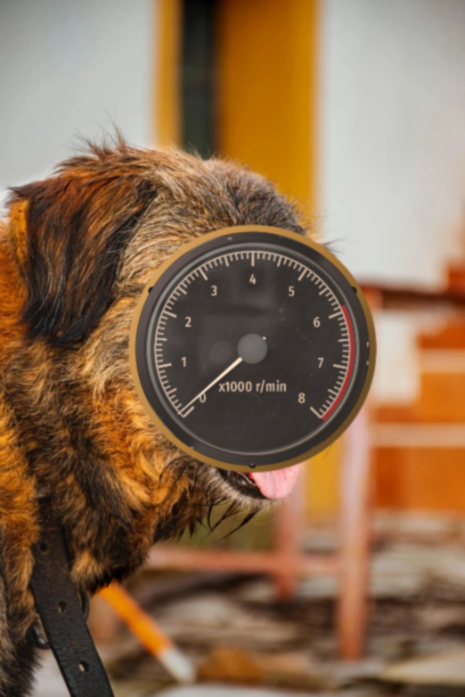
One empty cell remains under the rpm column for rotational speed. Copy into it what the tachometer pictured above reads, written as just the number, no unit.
100
